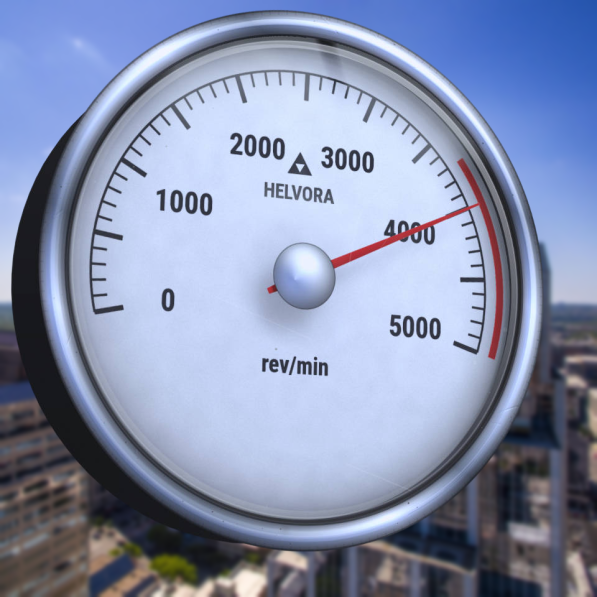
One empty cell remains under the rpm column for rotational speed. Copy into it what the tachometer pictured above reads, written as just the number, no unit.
4000
